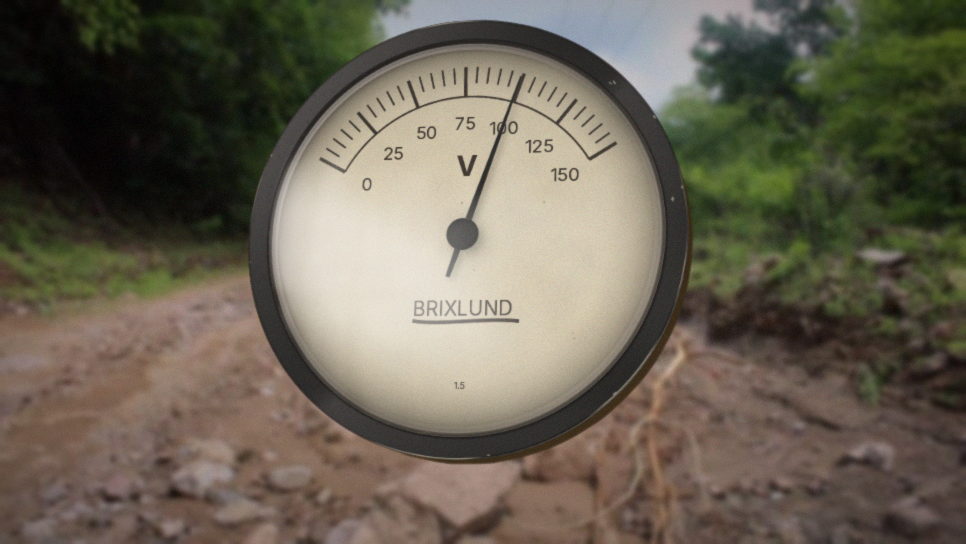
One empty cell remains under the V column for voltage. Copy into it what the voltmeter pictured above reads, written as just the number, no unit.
100
